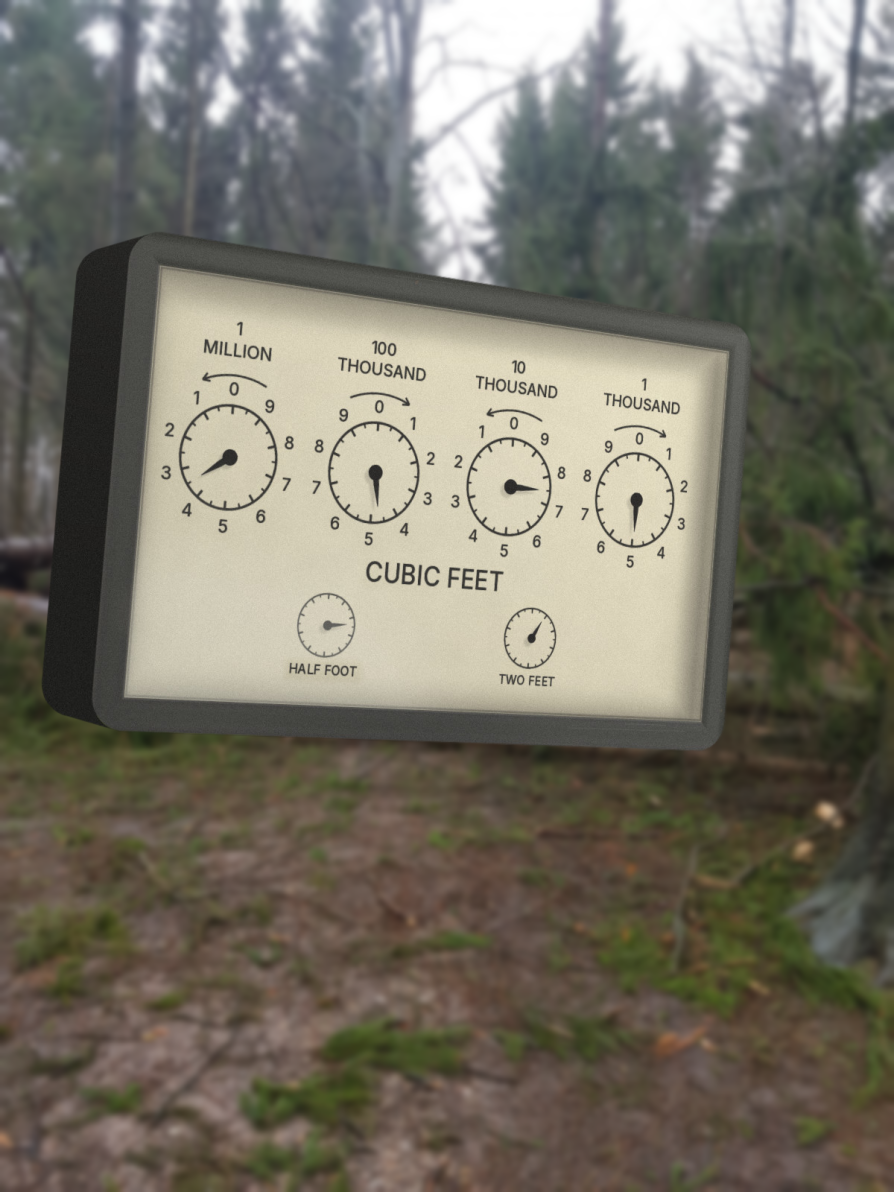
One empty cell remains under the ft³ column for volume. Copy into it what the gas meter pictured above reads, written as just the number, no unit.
347500
